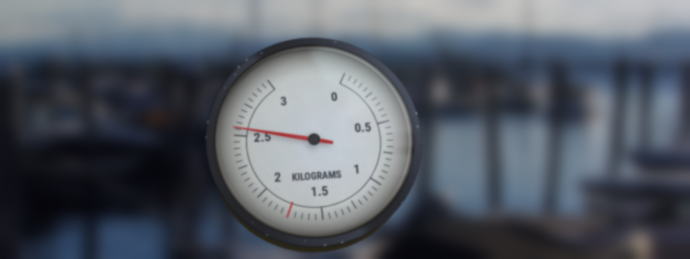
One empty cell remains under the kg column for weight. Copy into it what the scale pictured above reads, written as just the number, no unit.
2.55
